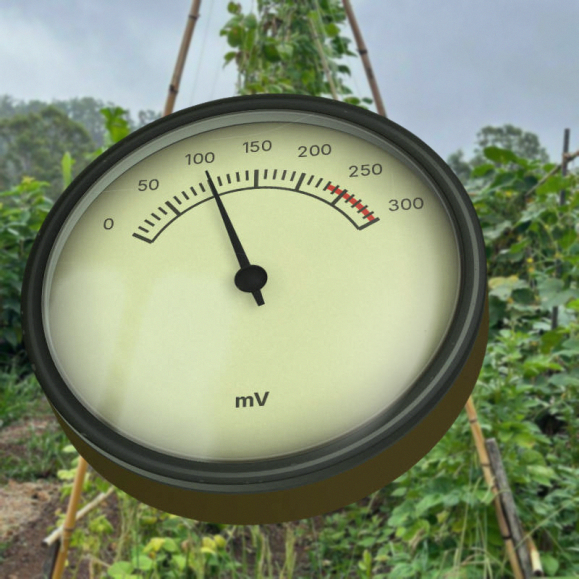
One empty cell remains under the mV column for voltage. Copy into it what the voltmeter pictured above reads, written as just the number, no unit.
100
